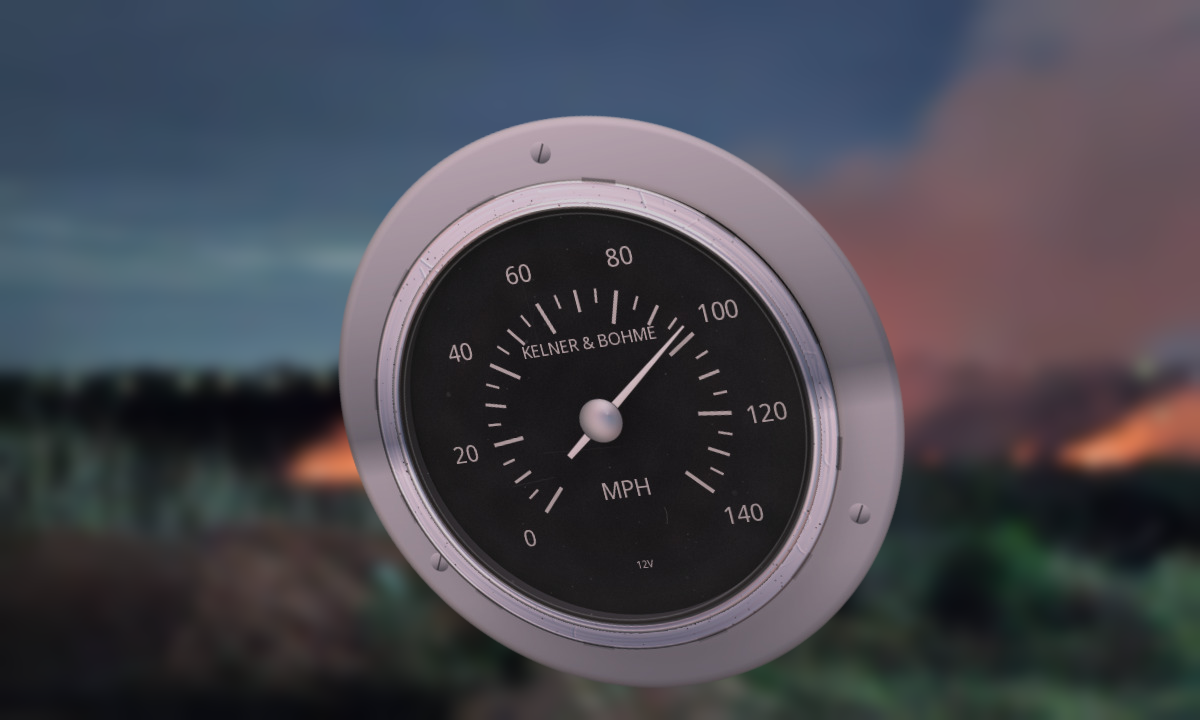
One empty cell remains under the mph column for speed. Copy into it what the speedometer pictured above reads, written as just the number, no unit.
97.5
